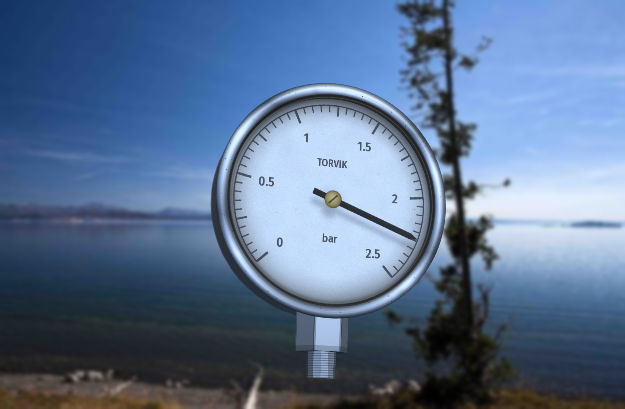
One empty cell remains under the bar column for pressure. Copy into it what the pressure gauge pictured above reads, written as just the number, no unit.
2.25
